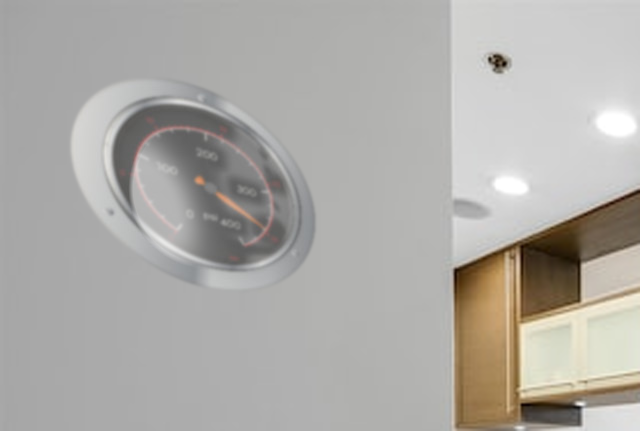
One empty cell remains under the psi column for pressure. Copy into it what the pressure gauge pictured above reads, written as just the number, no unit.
360
